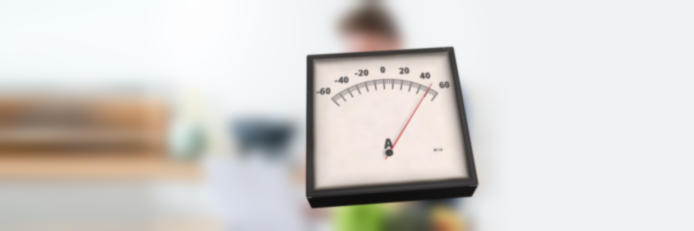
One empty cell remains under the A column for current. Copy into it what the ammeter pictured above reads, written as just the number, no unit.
50
